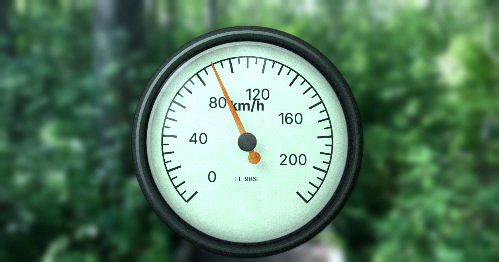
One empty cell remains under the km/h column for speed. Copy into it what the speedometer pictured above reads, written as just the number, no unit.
90
